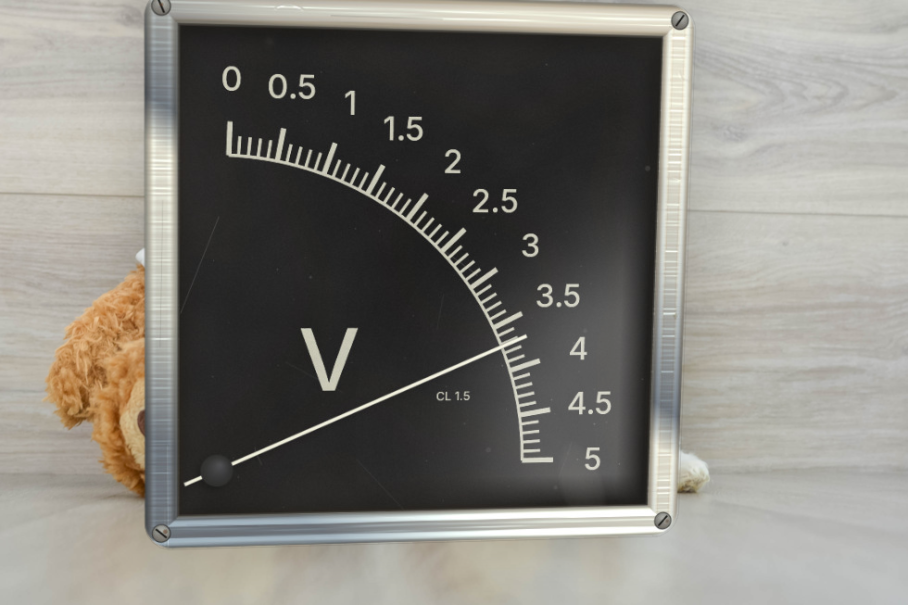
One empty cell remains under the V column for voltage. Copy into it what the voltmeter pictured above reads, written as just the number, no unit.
3.7
